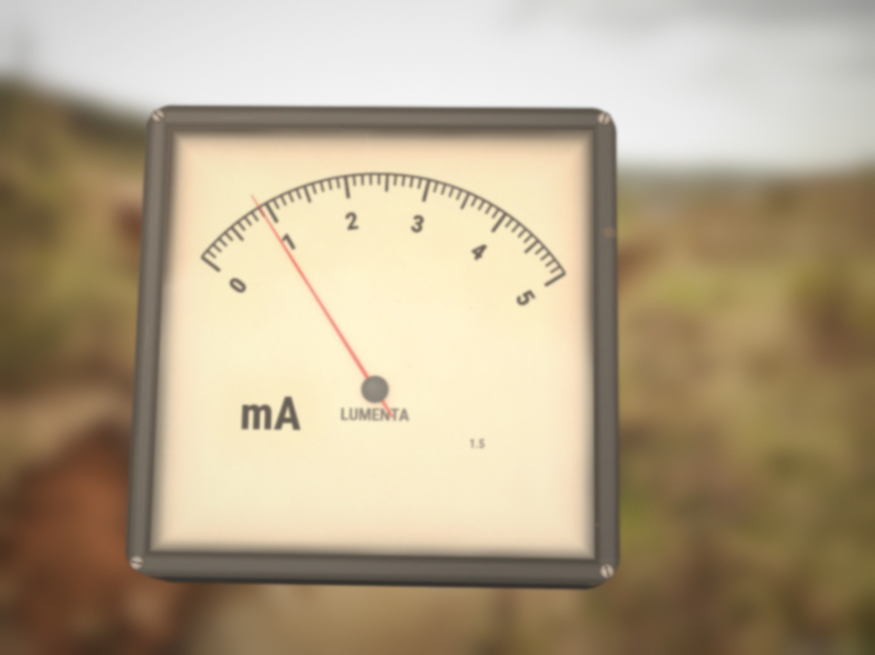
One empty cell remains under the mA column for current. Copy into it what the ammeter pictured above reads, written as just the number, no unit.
0.9
